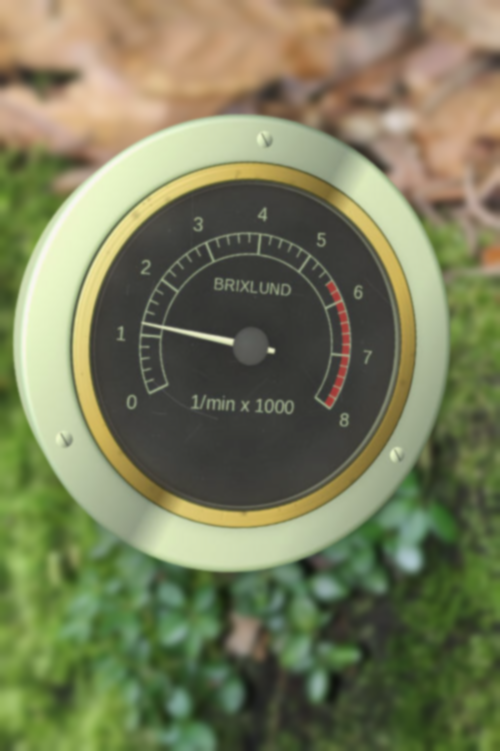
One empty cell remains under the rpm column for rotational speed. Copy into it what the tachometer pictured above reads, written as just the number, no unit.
1200
